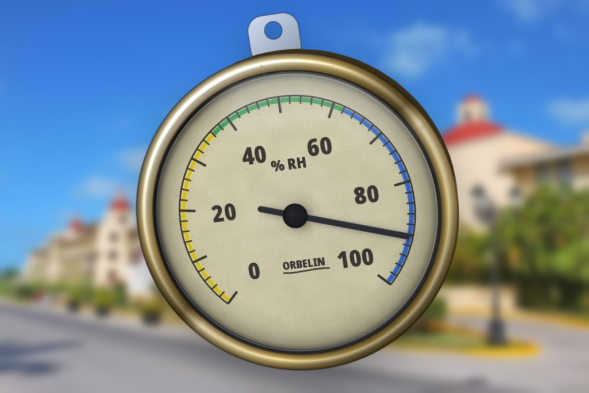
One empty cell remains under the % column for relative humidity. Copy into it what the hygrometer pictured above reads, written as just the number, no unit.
90
